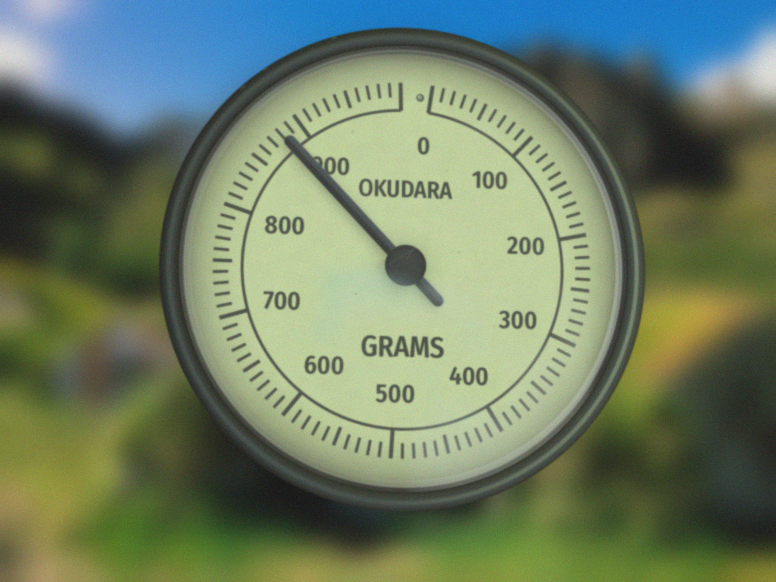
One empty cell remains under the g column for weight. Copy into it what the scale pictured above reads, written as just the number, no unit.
880
